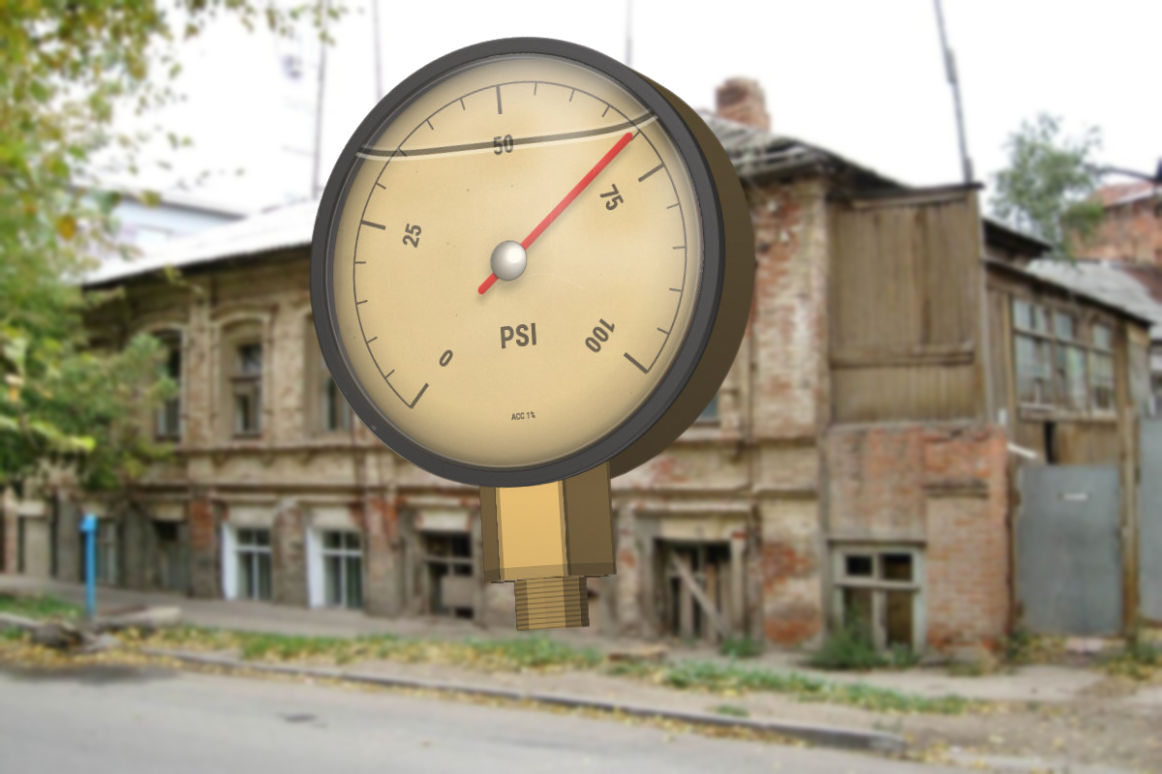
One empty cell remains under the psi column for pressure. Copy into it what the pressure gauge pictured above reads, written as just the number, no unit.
70
